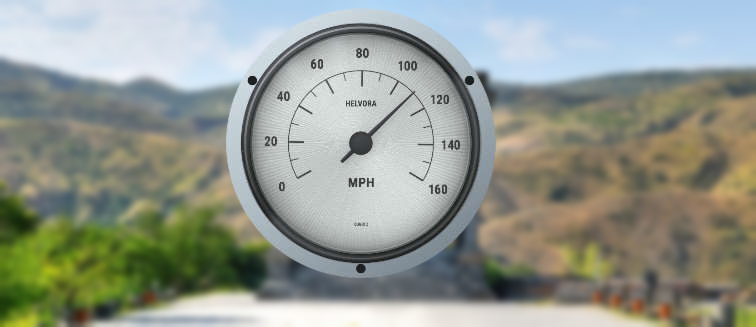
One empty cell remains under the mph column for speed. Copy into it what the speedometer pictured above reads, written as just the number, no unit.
110
